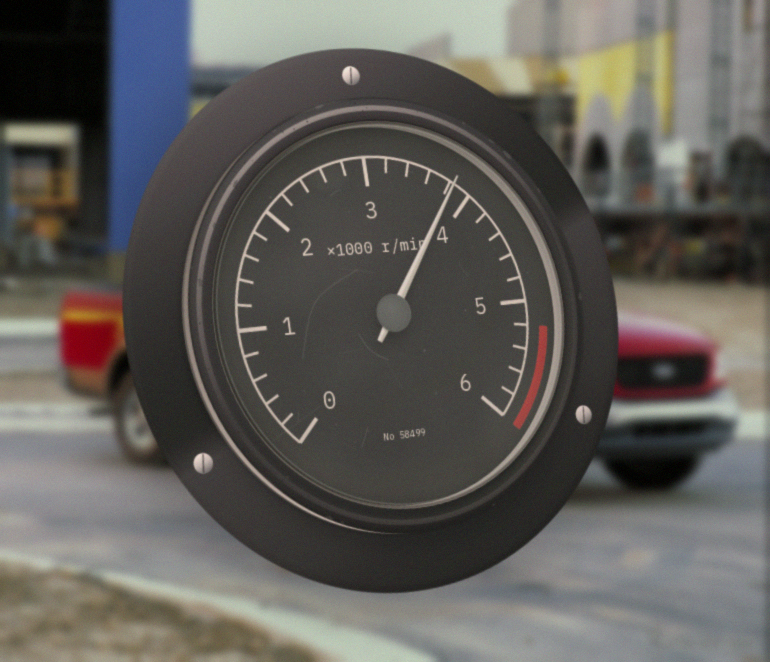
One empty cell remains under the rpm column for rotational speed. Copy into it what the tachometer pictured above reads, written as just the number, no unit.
3800
